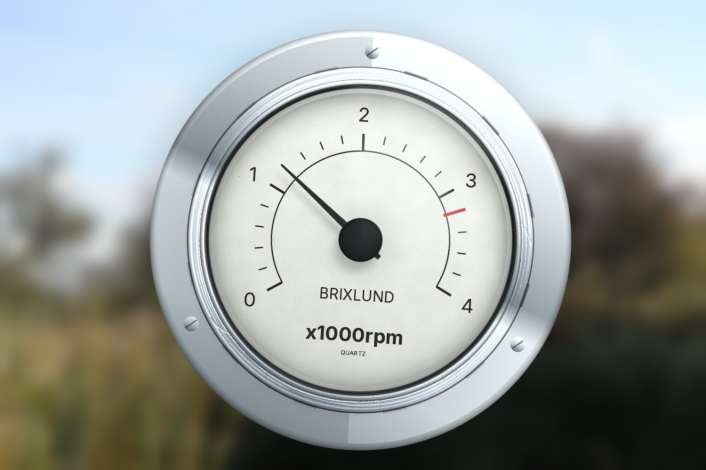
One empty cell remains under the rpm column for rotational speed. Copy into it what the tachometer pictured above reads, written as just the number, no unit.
1200
